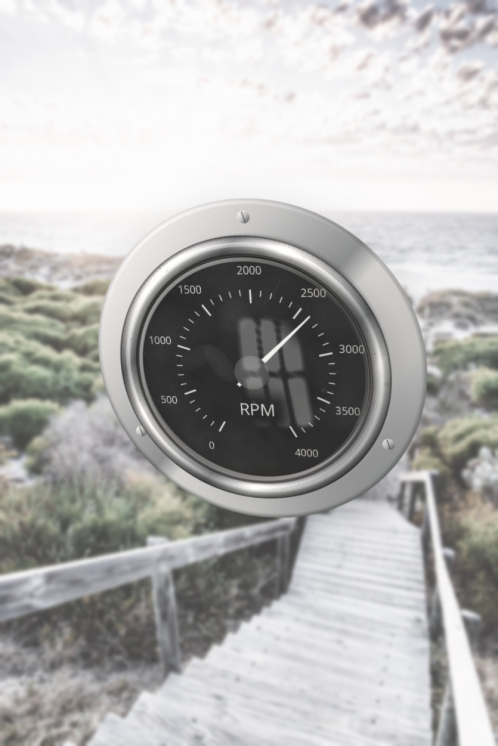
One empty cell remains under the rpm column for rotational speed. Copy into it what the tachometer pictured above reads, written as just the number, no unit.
2600
